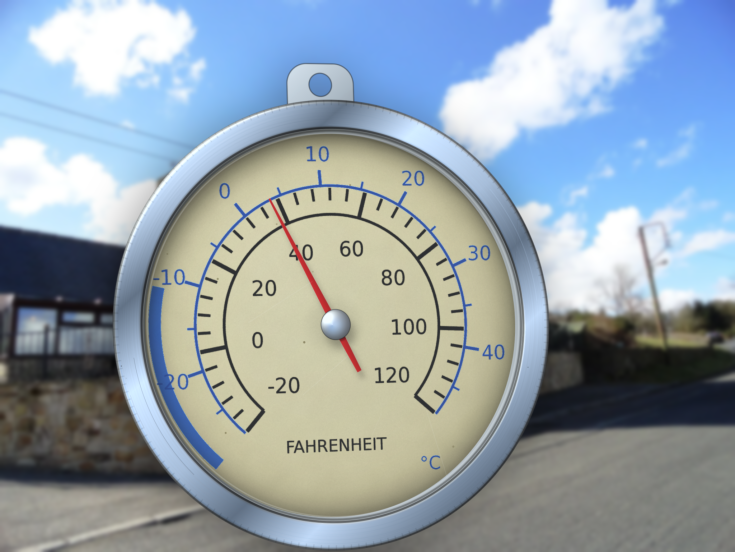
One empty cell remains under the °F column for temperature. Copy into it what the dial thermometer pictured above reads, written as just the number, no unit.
38
